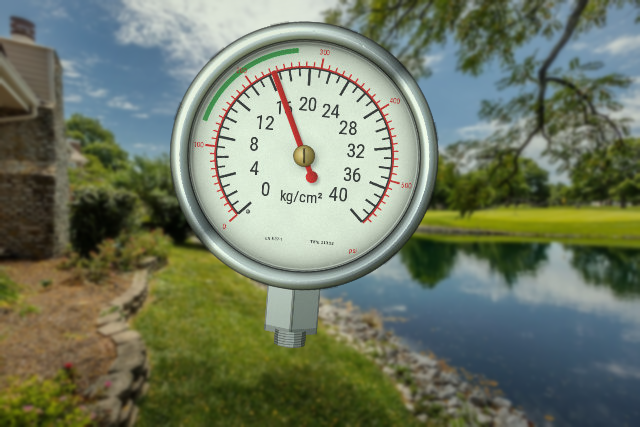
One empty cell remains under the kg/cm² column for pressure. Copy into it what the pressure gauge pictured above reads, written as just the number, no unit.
16.5
